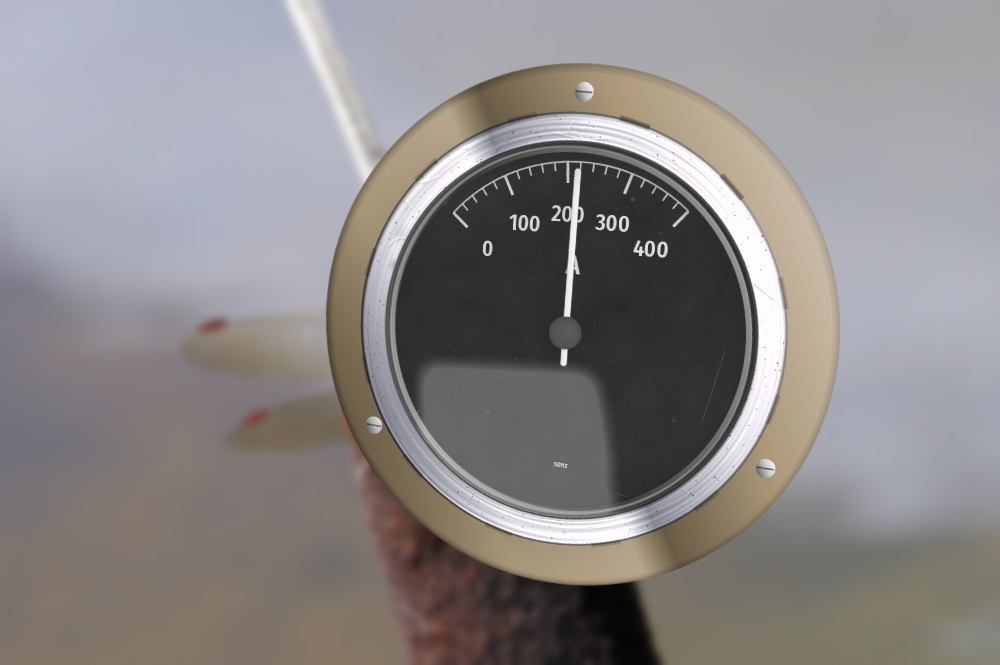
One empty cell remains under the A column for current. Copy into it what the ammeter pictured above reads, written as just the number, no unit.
220
